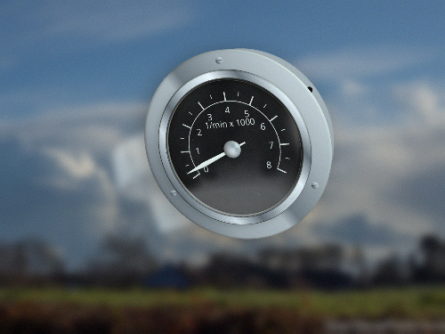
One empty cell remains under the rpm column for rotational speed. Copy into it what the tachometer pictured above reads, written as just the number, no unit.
250
